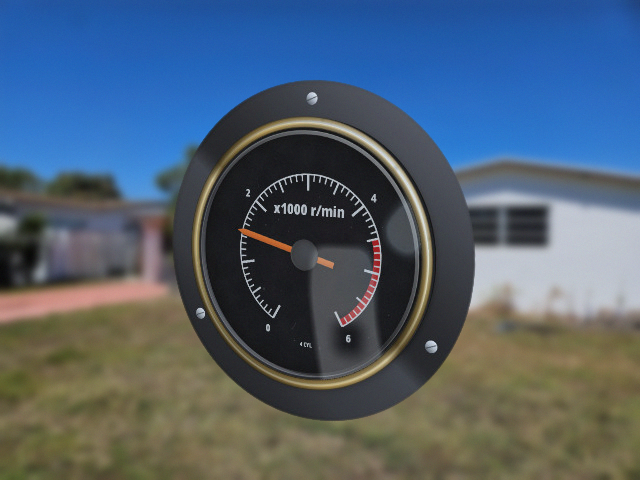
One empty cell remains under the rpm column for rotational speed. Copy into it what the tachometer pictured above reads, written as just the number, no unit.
1500
